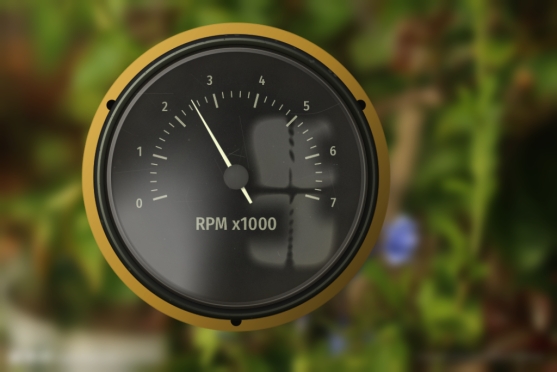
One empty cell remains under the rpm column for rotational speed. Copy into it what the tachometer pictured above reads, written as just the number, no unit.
2500
